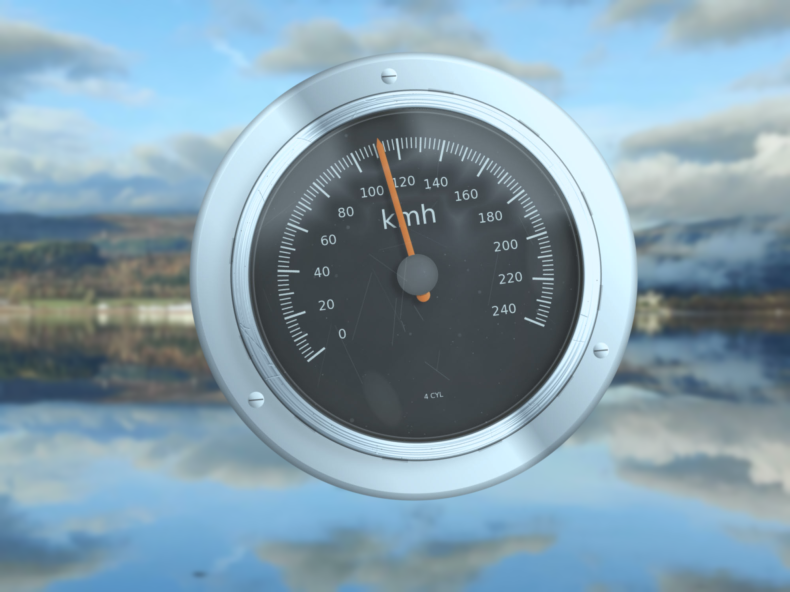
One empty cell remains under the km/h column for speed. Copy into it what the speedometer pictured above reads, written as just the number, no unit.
112
